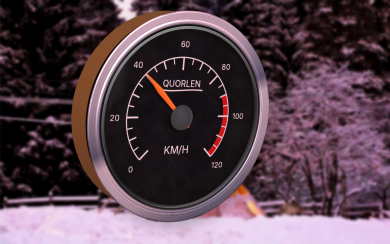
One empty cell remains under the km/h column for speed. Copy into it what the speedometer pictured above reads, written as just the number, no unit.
40
